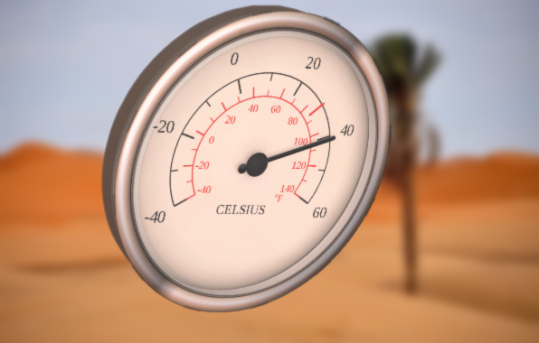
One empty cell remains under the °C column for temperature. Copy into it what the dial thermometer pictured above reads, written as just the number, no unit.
40
